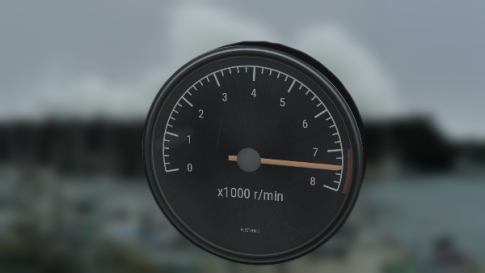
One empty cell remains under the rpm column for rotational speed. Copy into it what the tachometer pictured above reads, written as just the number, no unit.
7400
